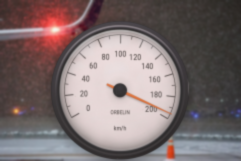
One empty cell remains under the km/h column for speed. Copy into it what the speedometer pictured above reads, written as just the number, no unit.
195
